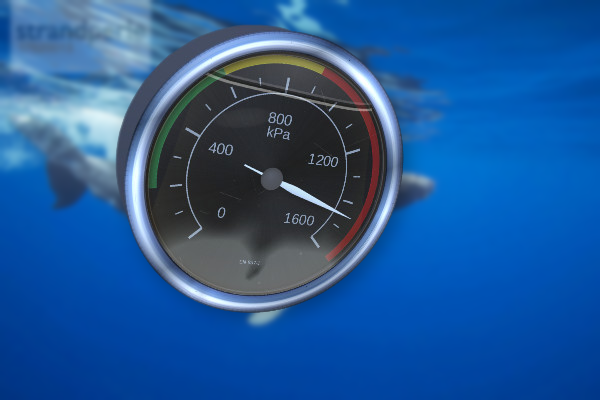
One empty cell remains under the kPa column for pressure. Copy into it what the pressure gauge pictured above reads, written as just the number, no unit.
1450
